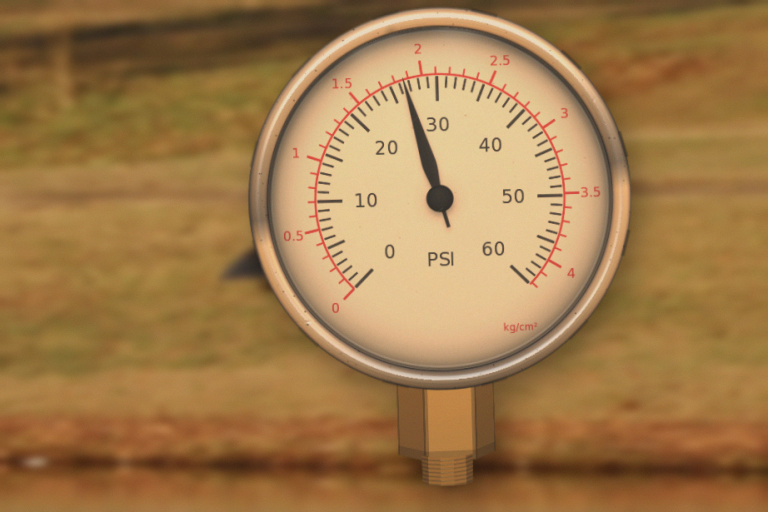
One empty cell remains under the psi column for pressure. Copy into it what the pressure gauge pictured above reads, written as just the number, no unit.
26.5
